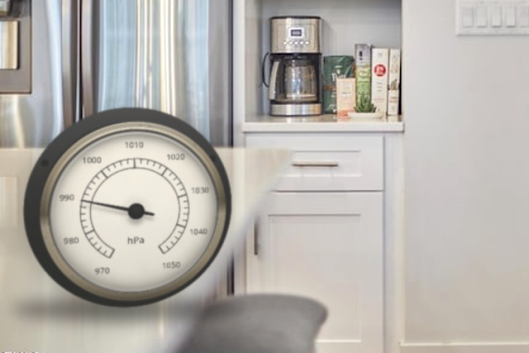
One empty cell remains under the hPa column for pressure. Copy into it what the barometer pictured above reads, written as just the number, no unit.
990
